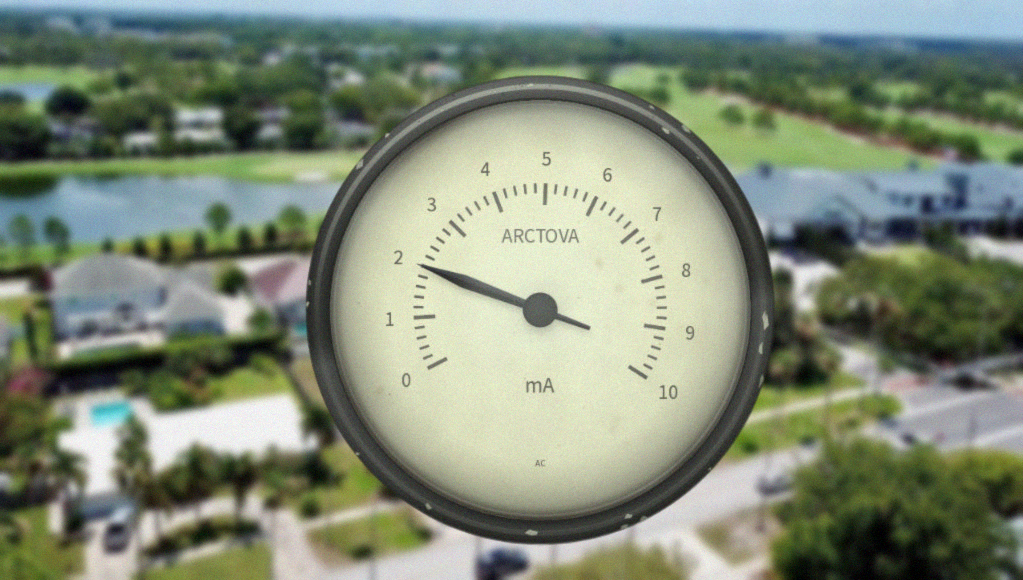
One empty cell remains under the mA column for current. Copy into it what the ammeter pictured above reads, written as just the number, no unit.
2
